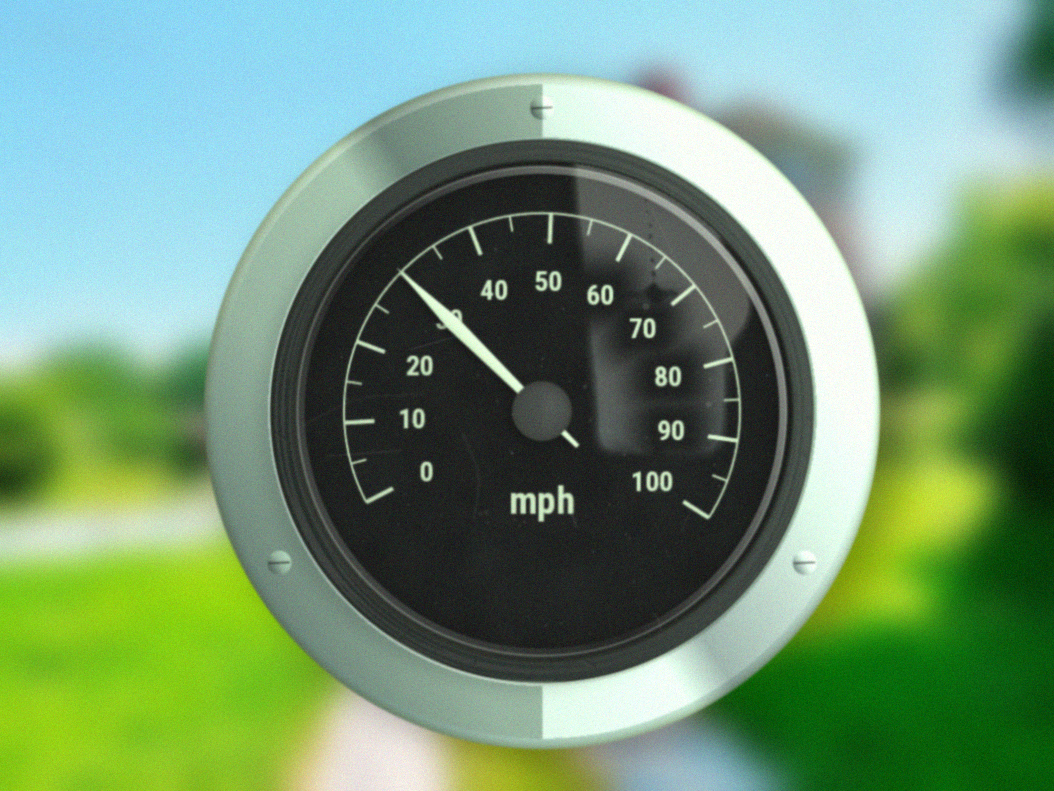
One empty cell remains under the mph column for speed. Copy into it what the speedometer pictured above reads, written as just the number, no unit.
30
